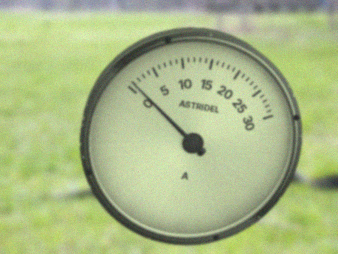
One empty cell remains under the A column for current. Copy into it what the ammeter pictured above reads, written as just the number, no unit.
1
